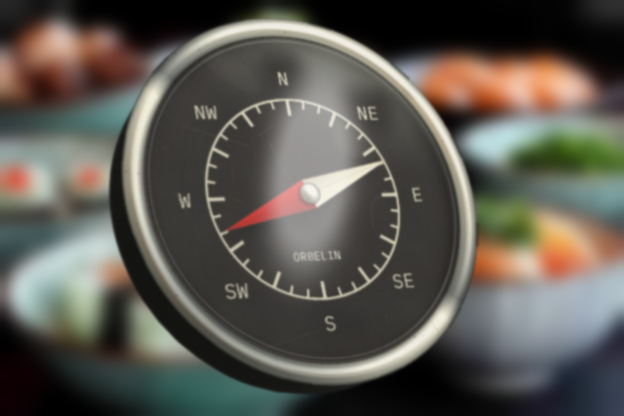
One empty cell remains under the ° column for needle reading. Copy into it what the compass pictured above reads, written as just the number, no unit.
250
